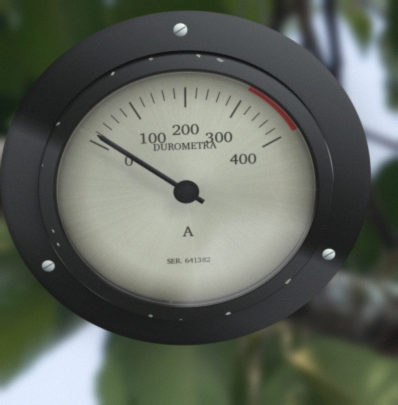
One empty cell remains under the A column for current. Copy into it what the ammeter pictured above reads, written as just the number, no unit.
20
